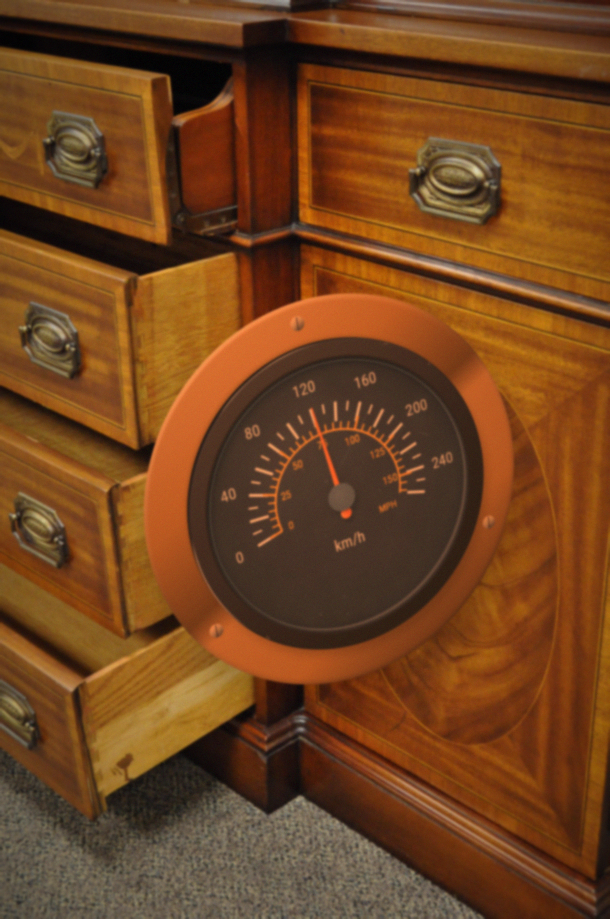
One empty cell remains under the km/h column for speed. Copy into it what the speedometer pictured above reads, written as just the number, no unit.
120
